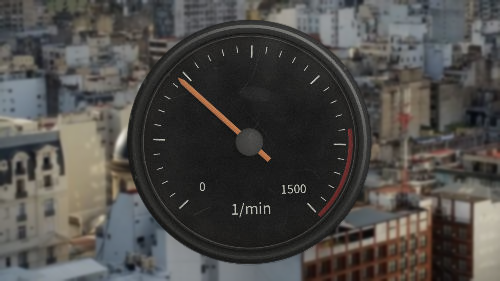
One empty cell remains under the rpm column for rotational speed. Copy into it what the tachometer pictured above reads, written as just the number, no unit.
475
